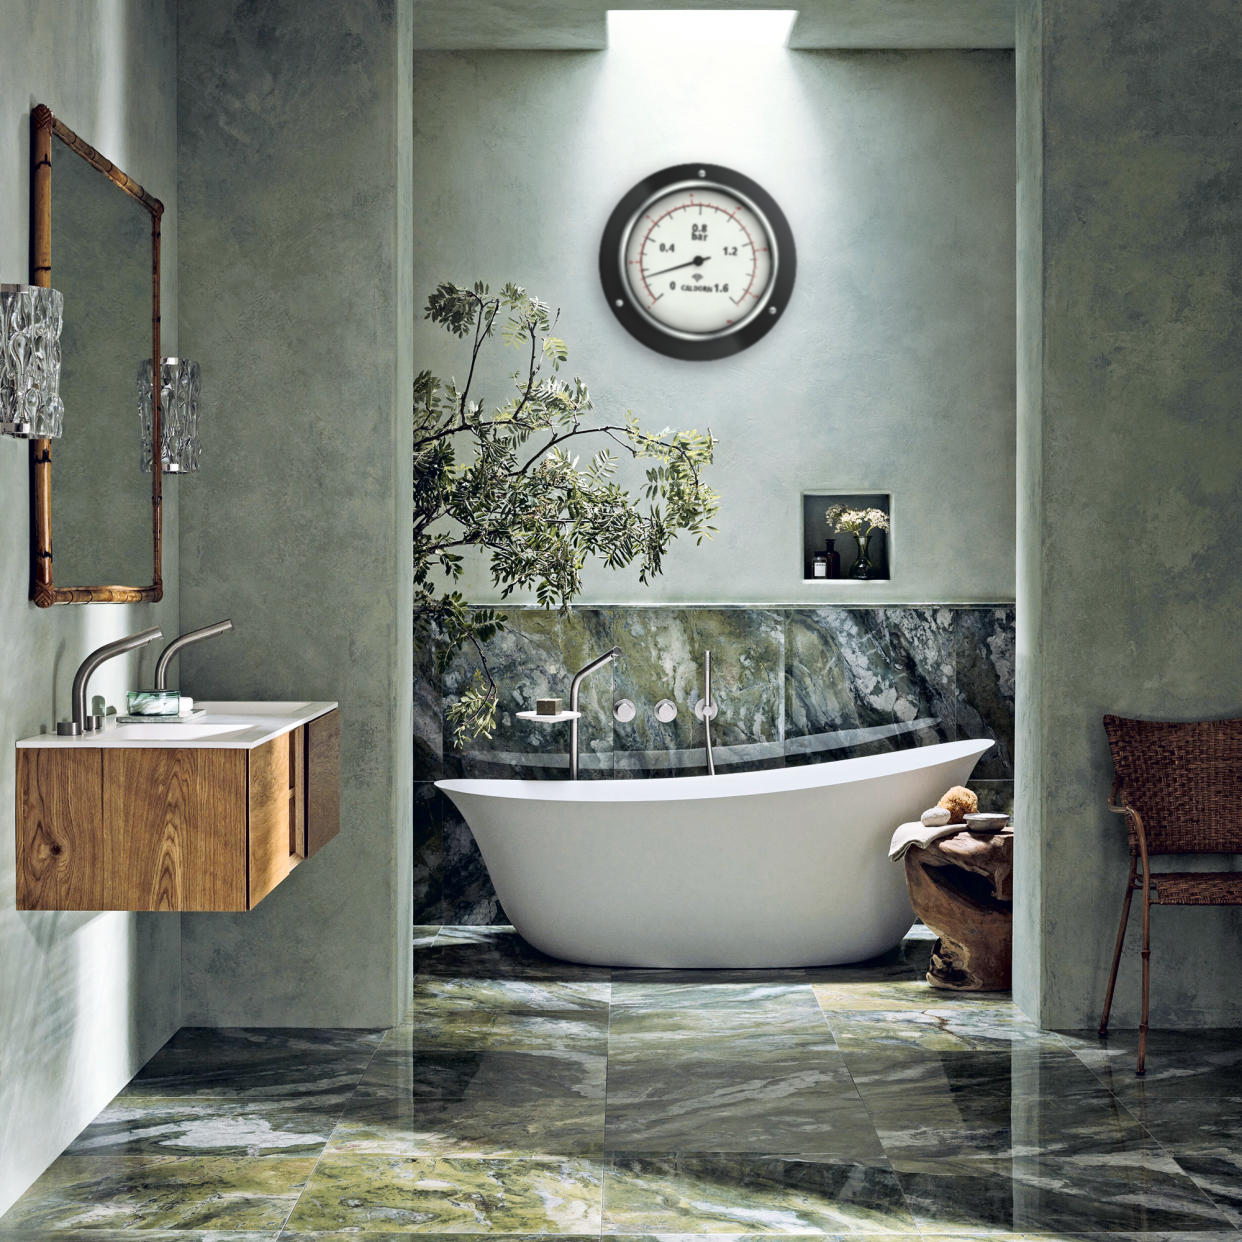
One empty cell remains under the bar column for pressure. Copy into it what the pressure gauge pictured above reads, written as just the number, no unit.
0.15
